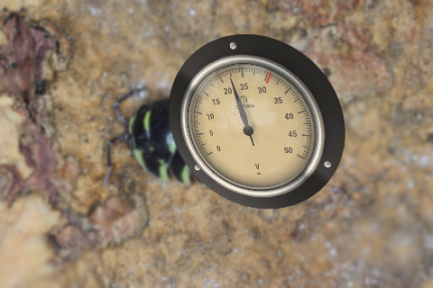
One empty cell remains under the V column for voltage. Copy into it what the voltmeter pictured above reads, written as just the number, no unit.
22.5
